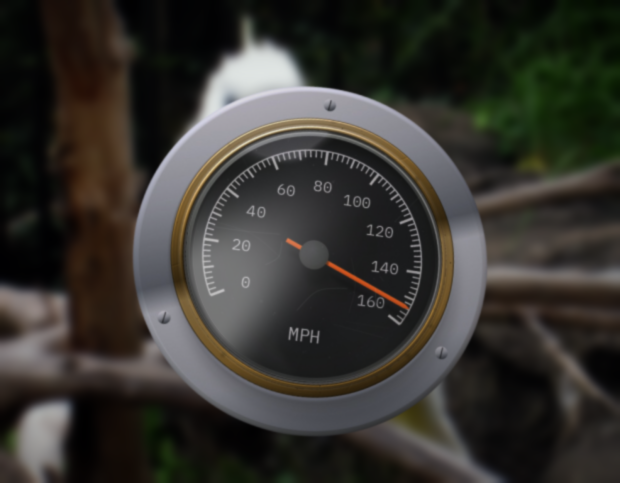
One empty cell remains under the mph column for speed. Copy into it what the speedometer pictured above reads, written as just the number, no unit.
154
